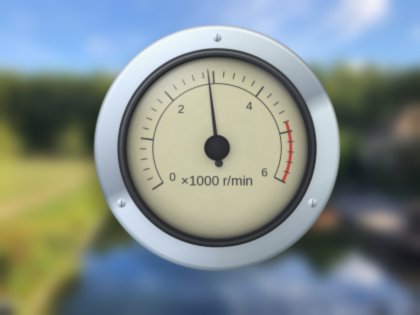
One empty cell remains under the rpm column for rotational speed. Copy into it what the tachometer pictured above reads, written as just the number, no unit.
2900
